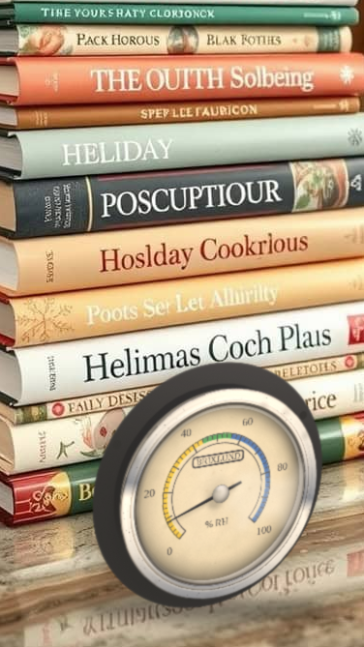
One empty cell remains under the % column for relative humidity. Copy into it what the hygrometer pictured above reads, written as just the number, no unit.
10
